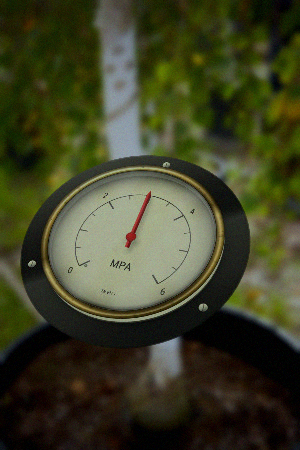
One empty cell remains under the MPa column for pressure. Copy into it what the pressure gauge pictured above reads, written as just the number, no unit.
3
